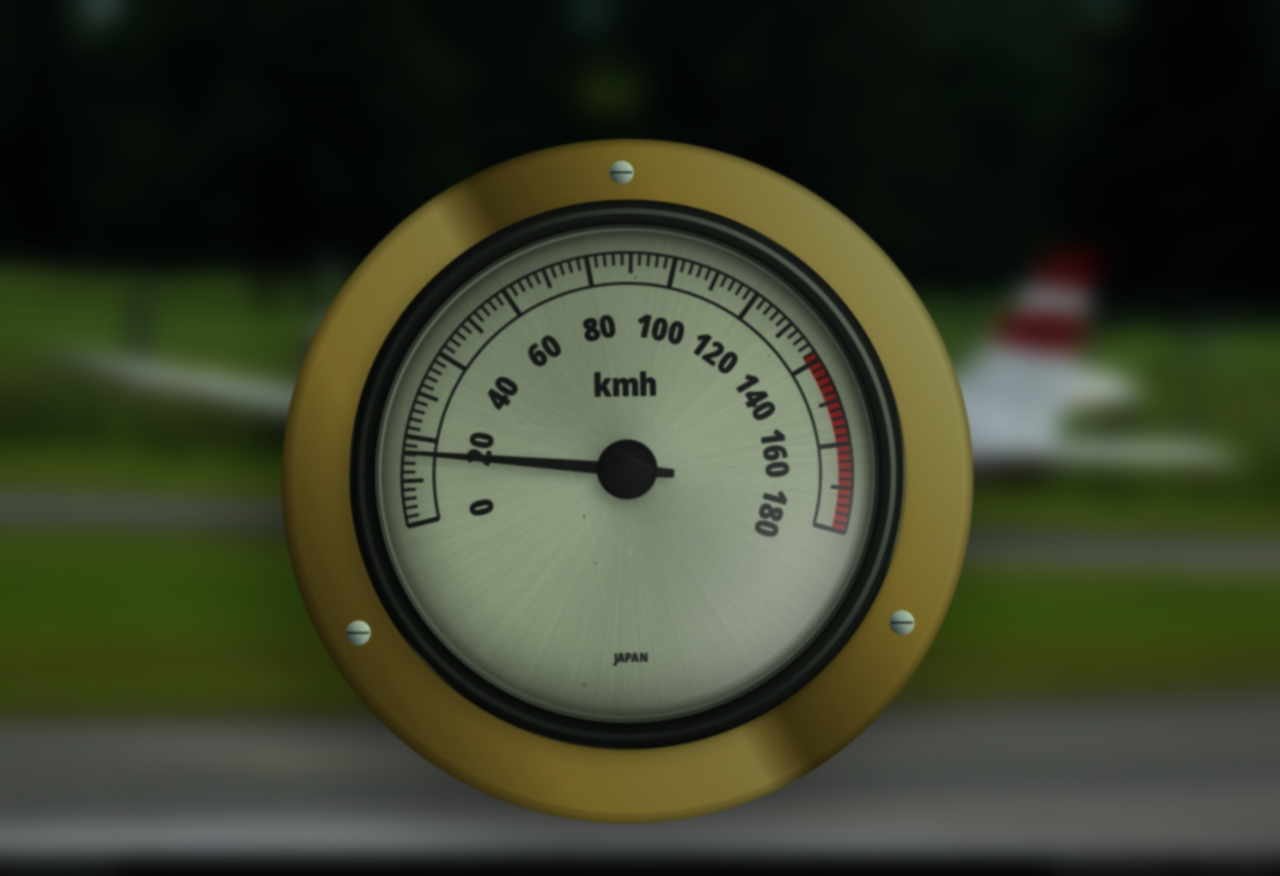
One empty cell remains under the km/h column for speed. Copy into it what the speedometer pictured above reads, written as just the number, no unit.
16
